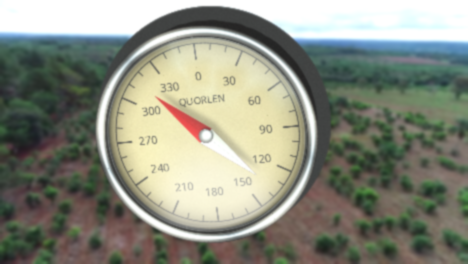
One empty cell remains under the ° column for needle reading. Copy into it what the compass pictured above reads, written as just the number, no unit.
315
